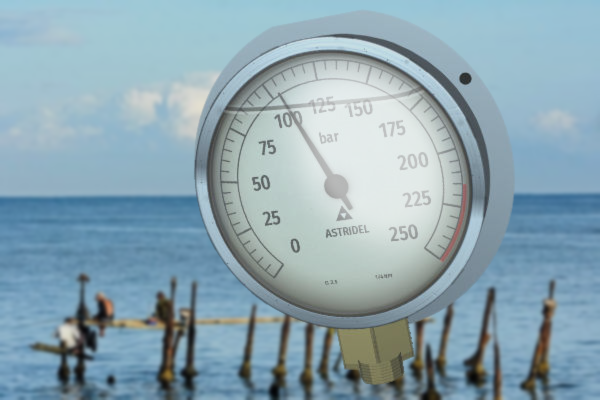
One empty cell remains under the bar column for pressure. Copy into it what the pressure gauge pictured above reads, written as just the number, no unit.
105
